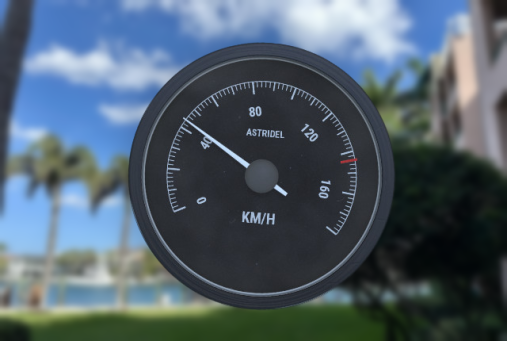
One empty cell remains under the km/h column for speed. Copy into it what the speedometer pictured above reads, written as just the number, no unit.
44
